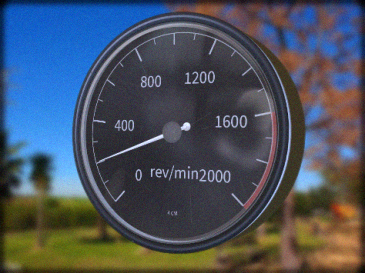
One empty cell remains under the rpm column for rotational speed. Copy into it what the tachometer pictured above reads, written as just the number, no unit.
200
